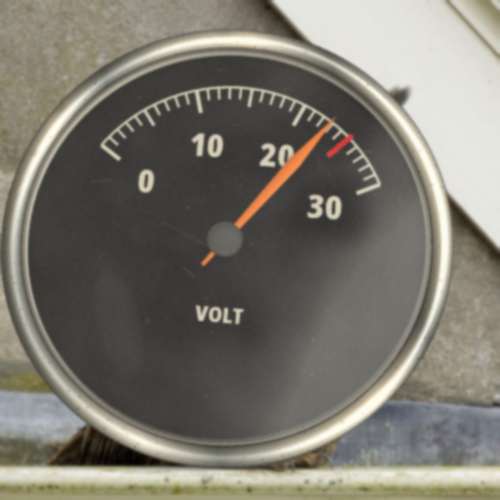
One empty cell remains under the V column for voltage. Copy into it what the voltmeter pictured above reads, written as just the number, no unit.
23
